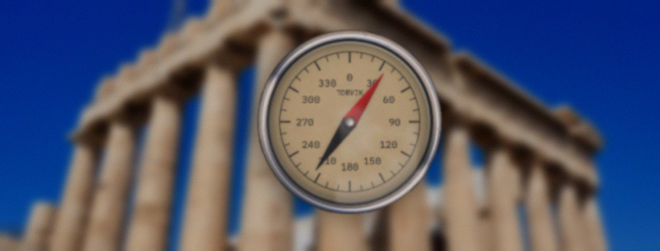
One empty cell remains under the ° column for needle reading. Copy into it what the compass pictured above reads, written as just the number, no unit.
35
